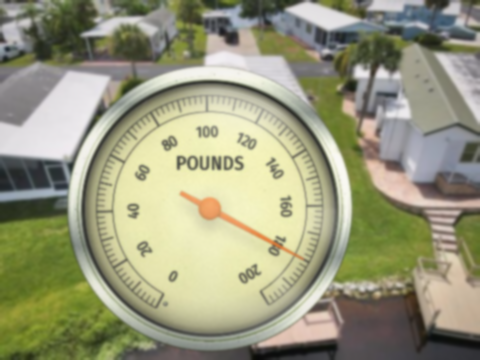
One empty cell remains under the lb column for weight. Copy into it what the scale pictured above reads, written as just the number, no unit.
180
